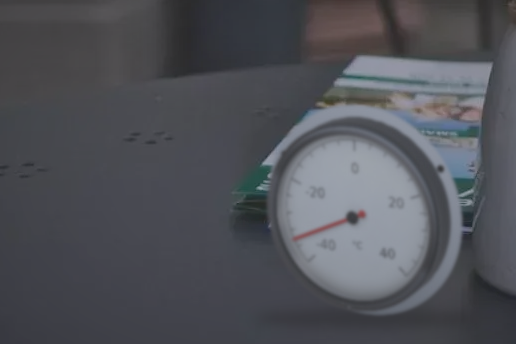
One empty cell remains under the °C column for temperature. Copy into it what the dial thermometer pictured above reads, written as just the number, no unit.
-34
